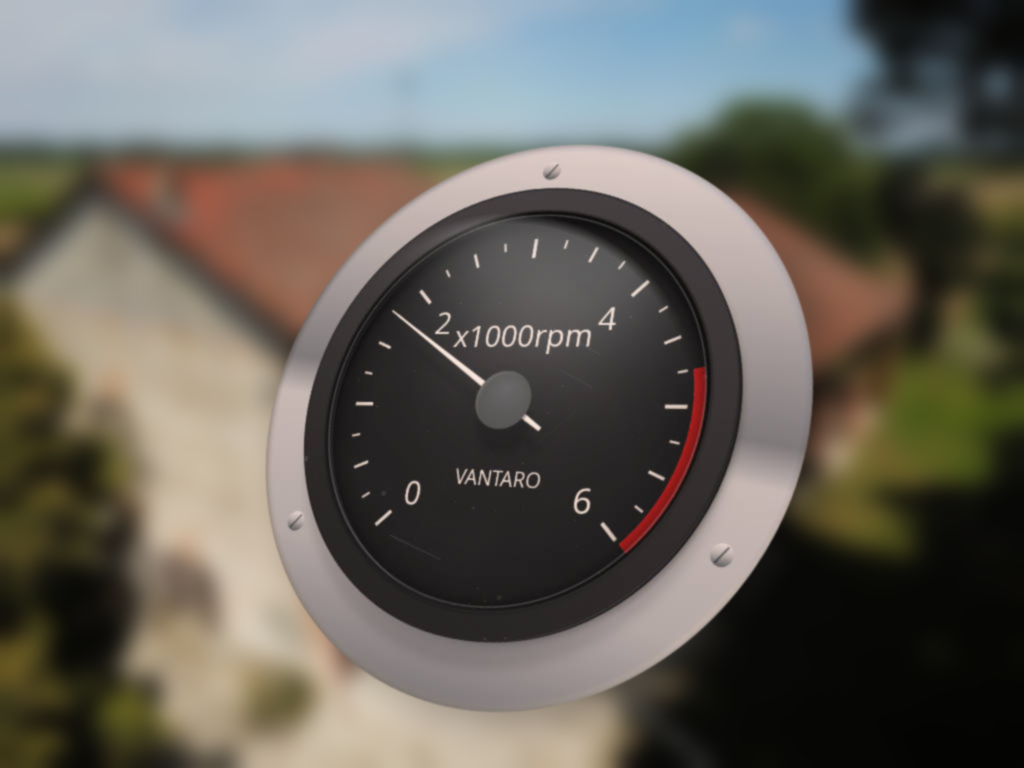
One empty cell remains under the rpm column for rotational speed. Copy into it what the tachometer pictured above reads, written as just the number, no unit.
1750
